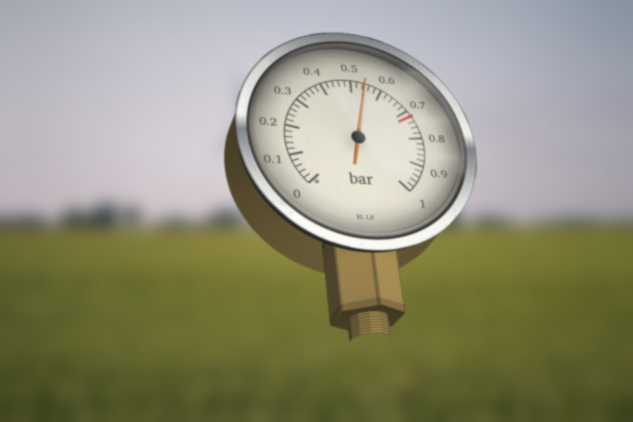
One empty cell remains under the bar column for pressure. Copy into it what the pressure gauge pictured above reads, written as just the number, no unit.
0.54
